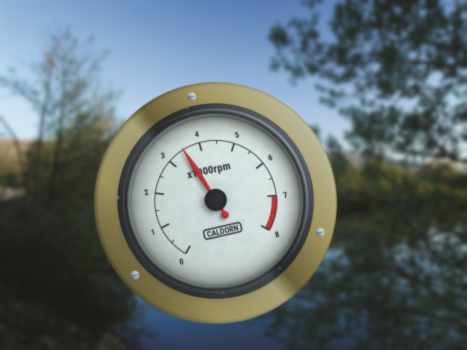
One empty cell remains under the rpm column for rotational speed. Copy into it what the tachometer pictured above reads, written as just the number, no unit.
3500
